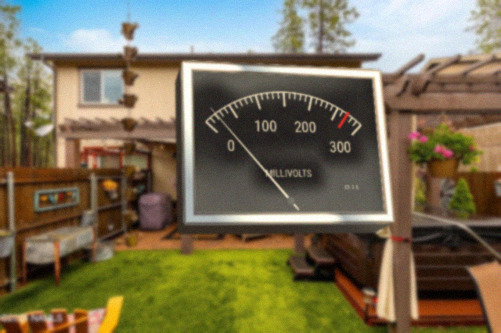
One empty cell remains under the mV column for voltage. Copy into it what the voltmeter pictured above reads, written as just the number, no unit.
20
